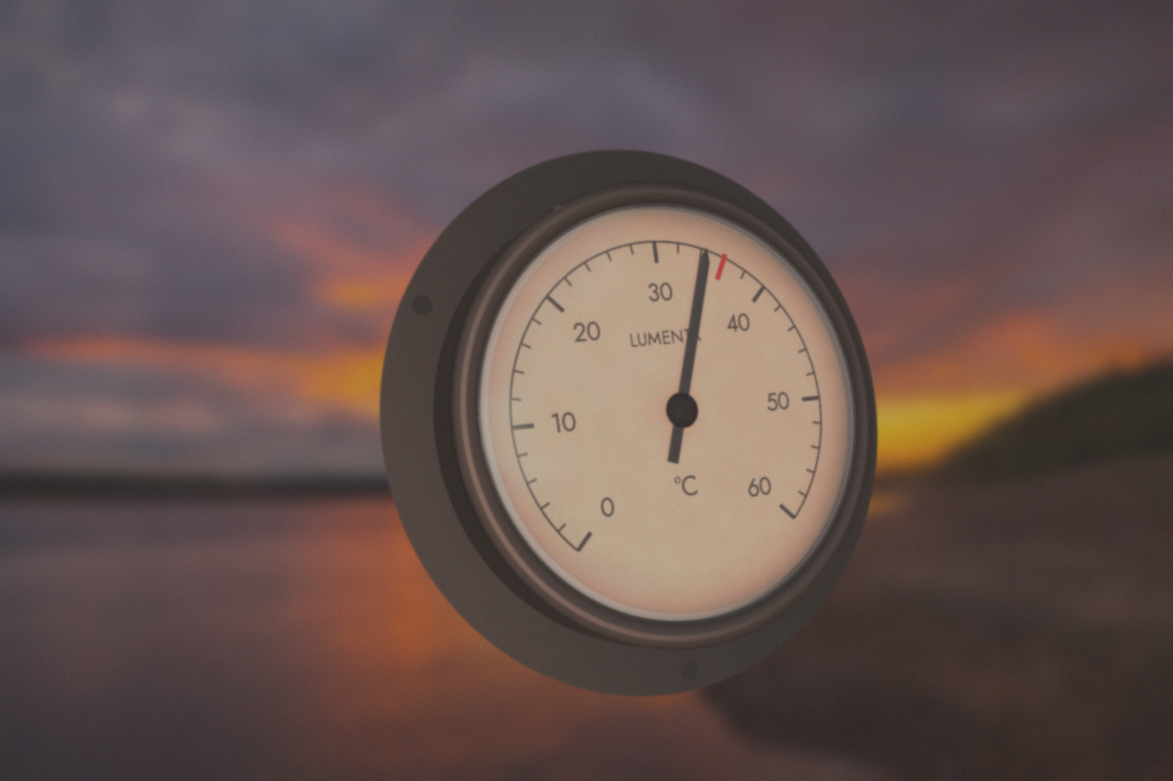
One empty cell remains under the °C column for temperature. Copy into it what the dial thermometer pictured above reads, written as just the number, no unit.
34
